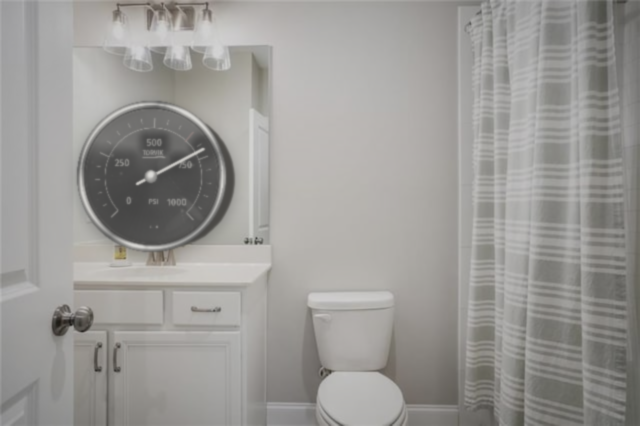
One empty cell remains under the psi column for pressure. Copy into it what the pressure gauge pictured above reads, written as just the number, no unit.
725
